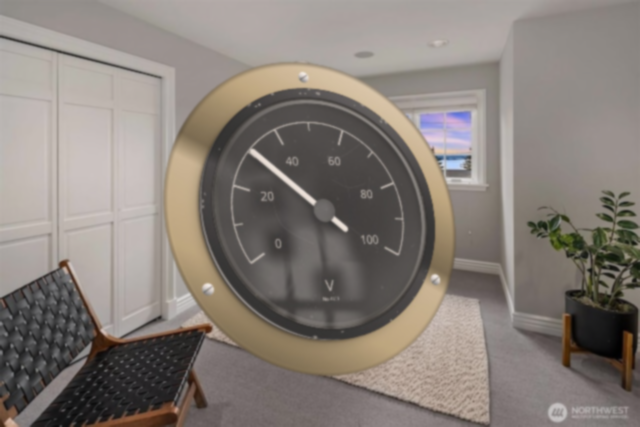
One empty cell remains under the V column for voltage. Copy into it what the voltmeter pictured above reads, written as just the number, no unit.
30
